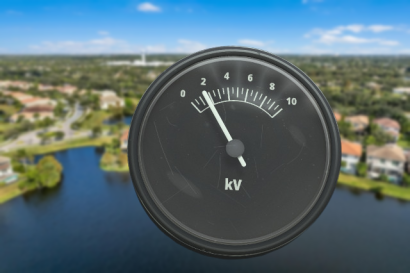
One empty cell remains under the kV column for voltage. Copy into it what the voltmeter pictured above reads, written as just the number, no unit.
1.5
